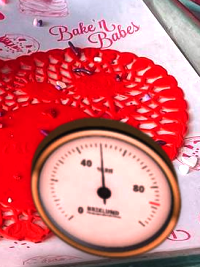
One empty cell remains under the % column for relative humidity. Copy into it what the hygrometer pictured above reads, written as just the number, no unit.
50
